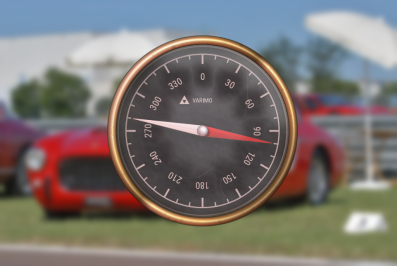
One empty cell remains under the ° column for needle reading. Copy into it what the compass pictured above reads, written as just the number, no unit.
100
